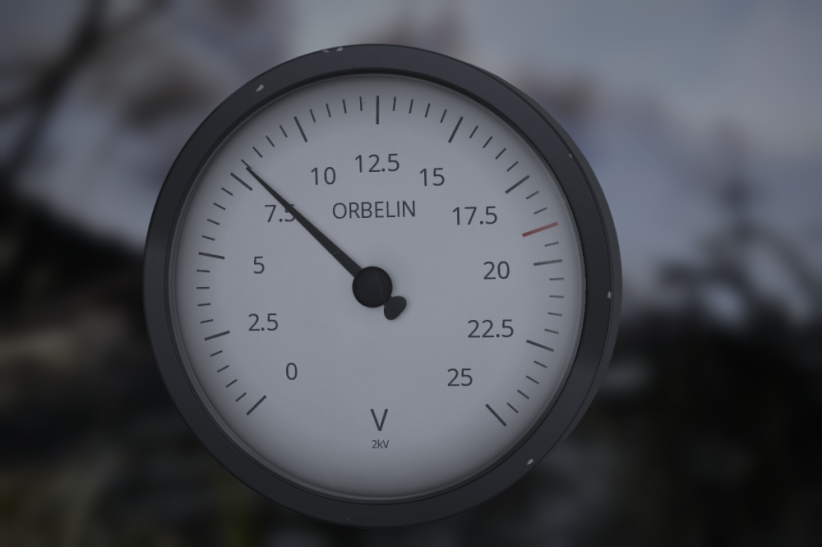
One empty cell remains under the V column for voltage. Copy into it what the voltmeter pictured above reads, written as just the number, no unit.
8
